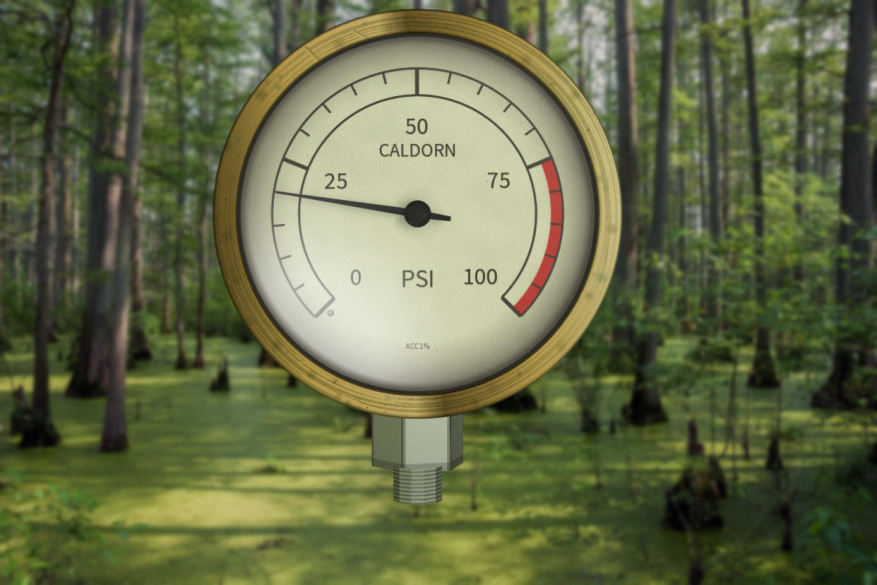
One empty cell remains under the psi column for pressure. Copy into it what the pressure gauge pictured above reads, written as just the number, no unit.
20
